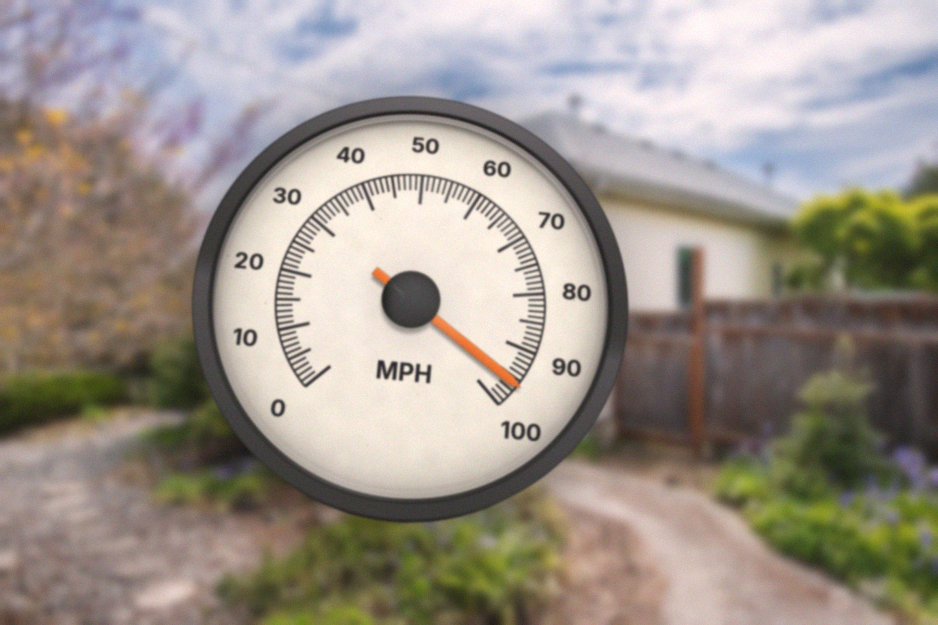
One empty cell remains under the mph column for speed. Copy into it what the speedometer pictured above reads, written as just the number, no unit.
96
